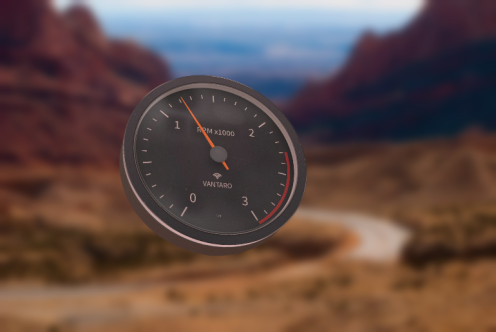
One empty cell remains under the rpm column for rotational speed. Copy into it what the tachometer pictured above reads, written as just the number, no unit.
1200
